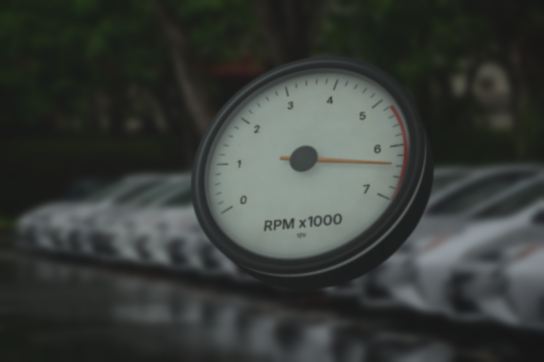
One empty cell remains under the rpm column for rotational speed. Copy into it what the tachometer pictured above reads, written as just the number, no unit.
6400
